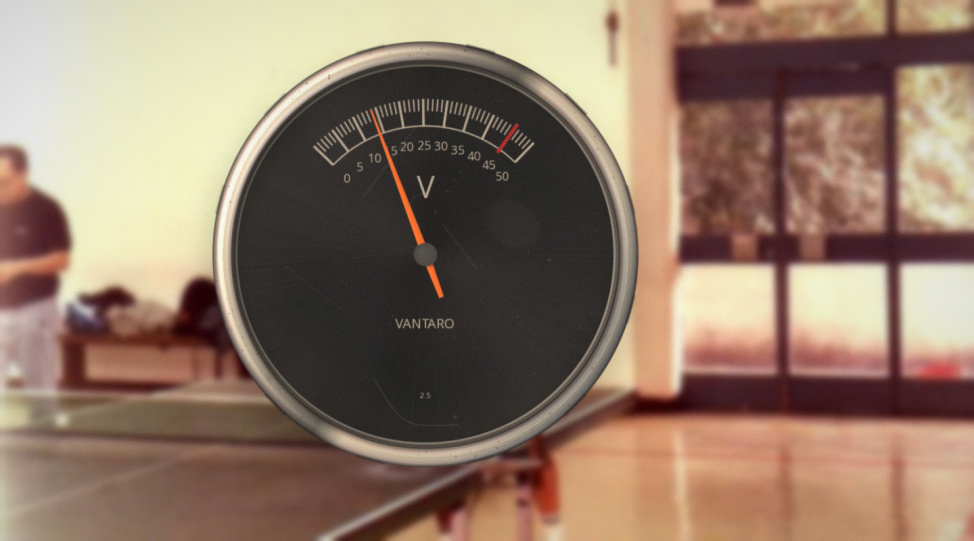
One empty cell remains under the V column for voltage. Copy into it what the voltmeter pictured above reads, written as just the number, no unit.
14
